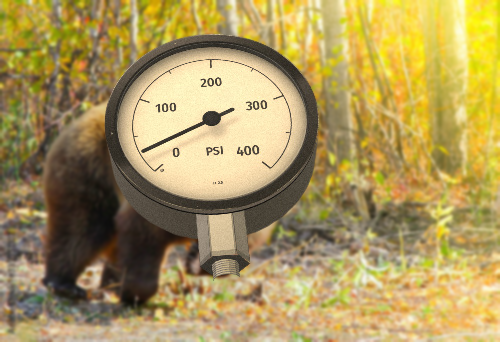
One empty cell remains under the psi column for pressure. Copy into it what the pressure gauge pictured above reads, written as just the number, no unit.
25
